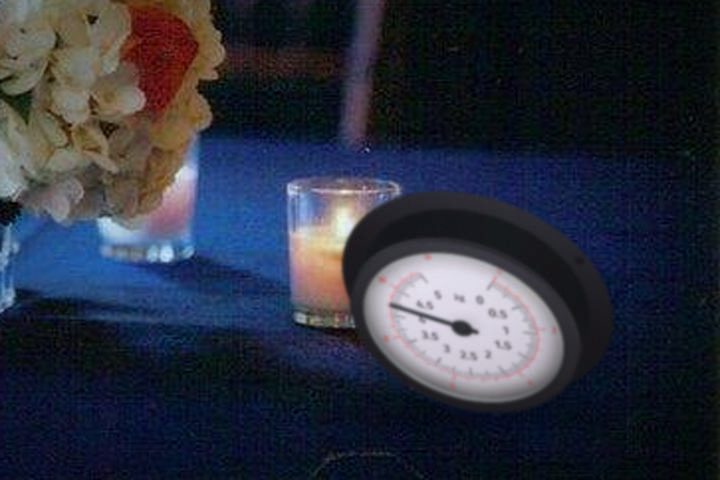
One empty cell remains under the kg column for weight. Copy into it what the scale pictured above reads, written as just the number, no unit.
4.25
